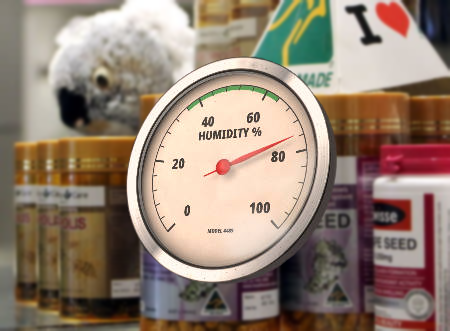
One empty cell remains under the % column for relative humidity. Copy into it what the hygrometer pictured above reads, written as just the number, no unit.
76
